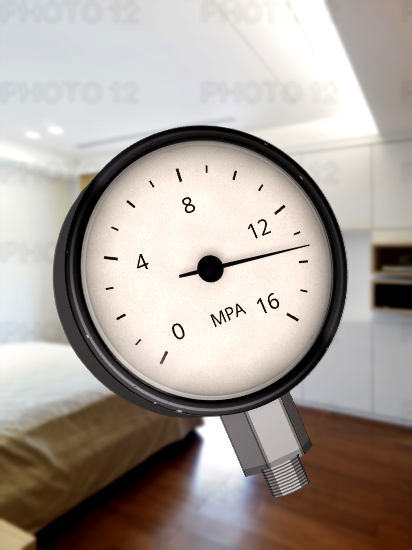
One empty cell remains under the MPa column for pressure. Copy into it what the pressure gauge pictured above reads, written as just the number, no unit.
13.5
